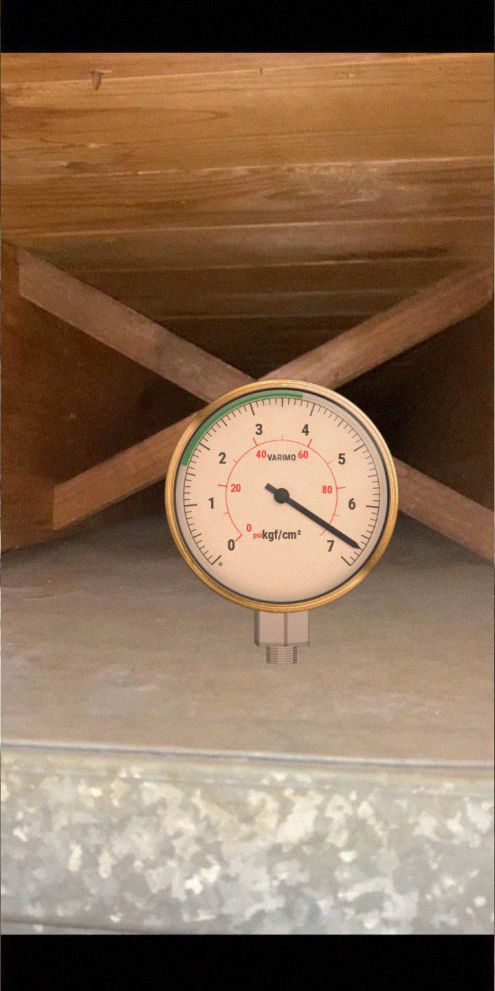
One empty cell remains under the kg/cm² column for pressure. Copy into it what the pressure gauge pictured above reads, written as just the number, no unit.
6.7
